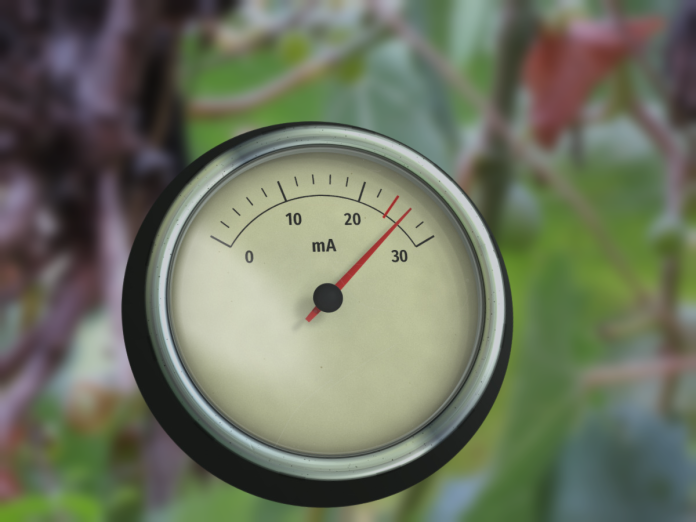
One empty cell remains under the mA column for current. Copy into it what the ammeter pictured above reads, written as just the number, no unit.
26
